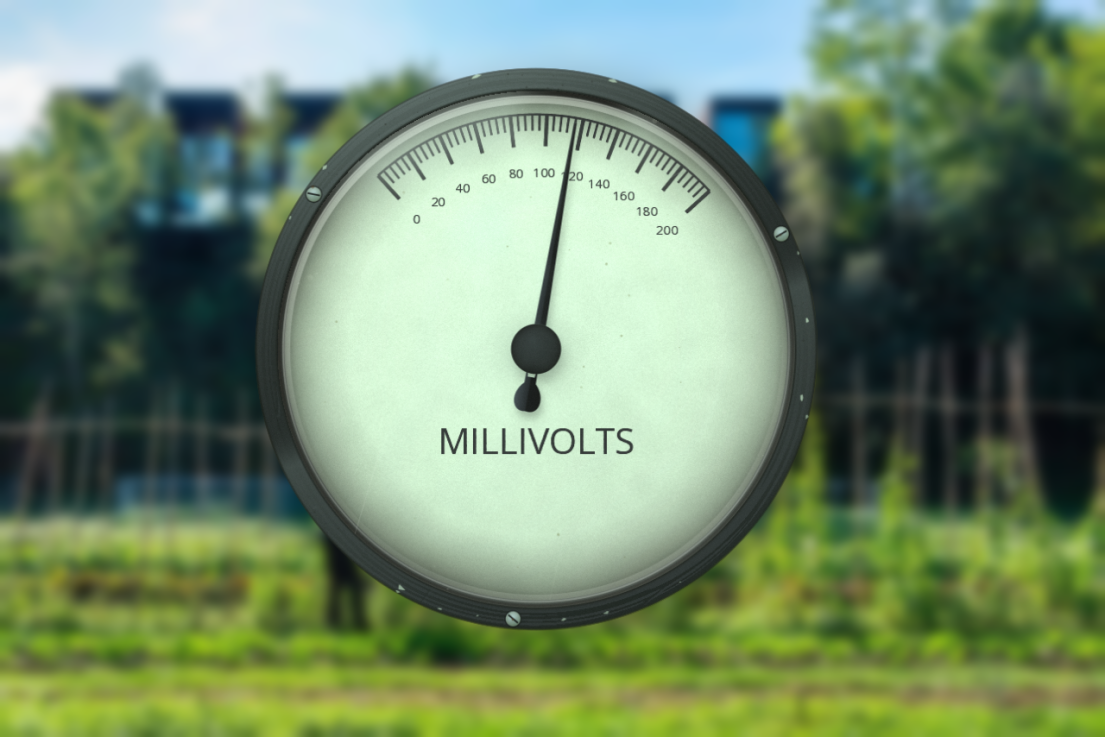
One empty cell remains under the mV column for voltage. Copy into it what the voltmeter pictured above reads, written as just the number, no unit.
116
